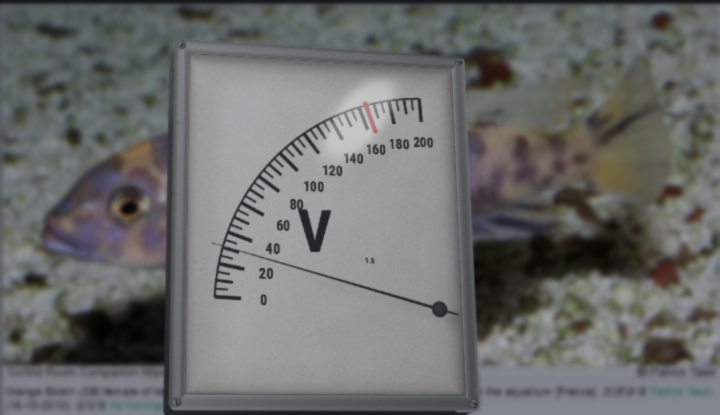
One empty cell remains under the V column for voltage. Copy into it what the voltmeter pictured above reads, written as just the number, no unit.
30
